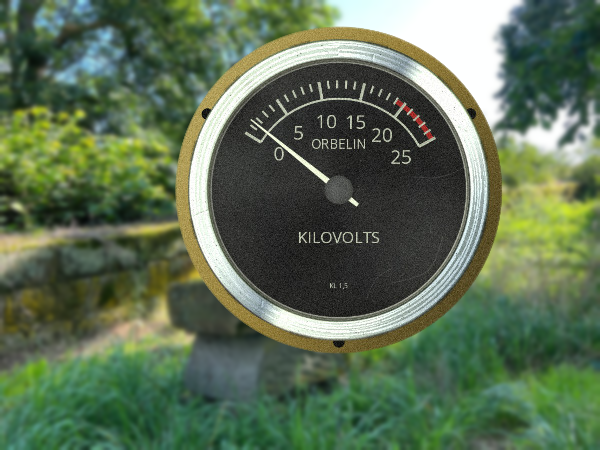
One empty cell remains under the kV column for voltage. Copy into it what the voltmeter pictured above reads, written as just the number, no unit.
1.5
